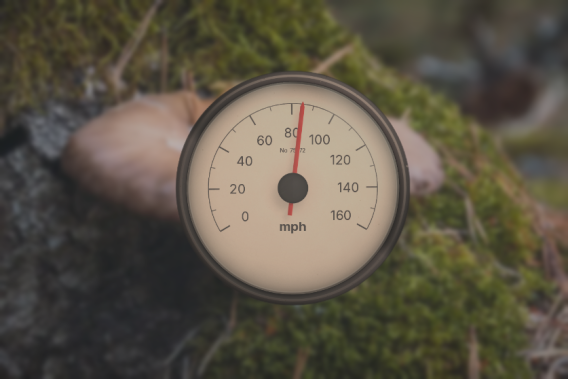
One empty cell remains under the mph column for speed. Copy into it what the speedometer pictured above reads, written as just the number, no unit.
85
